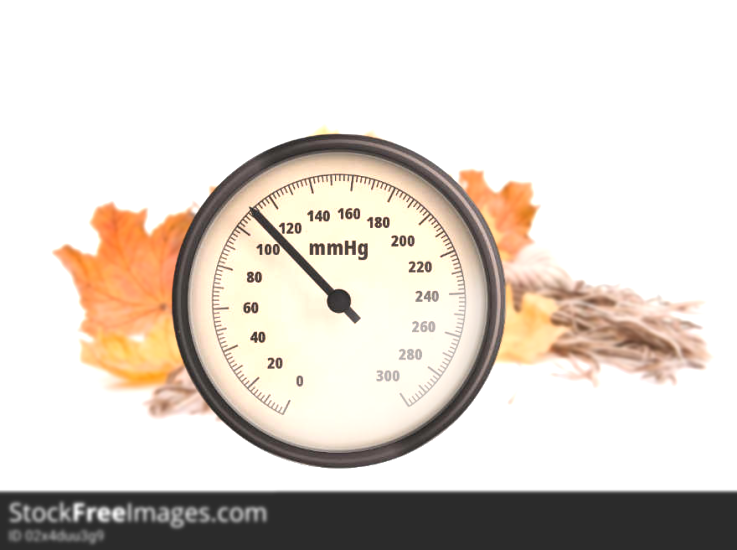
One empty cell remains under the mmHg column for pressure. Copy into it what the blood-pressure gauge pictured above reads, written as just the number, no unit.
110
